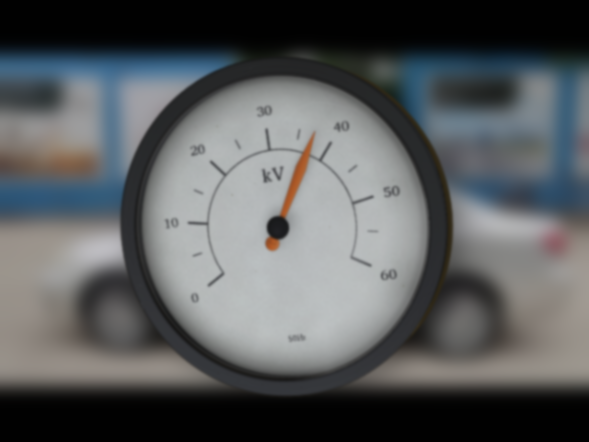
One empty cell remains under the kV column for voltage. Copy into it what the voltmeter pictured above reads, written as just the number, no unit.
37.5
